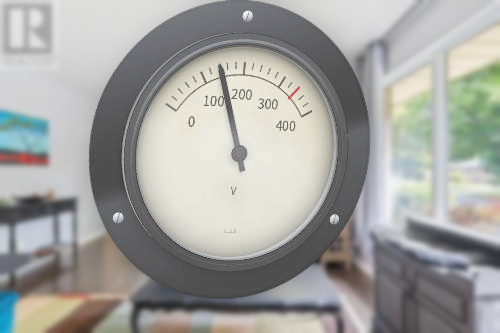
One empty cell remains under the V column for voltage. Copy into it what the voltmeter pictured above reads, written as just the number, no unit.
140
